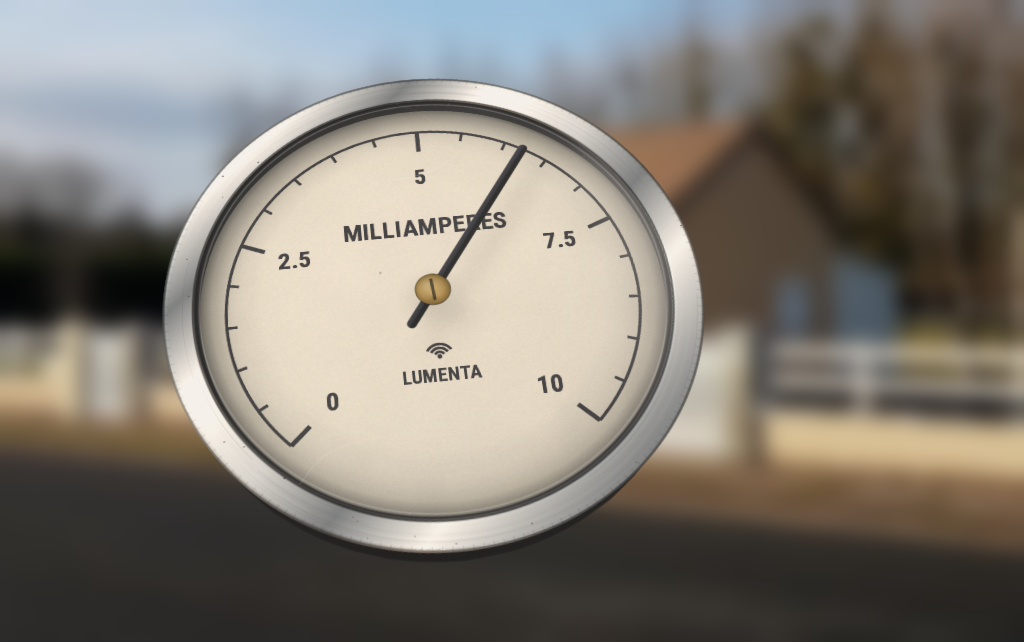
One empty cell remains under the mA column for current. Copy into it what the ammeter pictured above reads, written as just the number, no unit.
6.25
